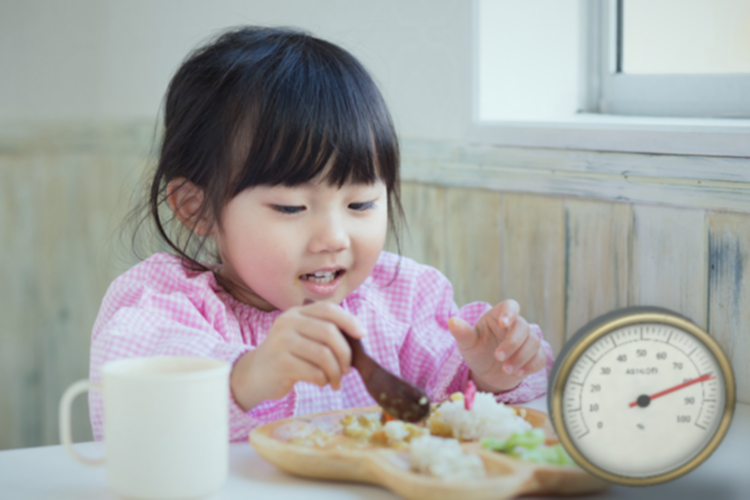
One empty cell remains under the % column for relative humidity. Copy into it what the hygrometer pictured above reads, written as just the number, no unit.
80
